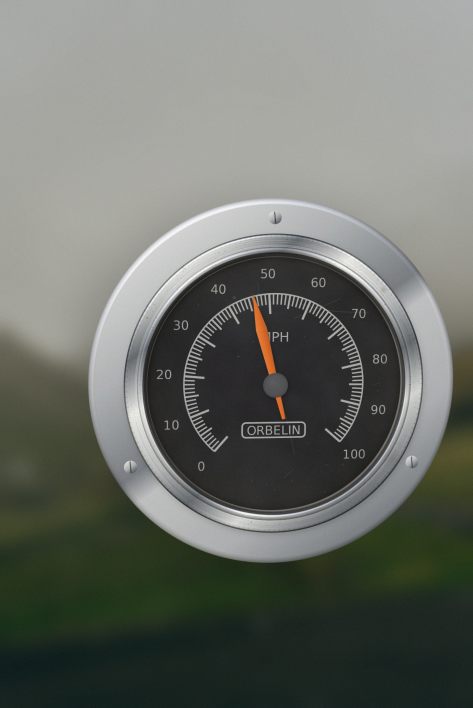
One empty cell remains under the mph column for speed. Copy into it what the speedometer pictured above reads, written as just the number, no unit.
46
